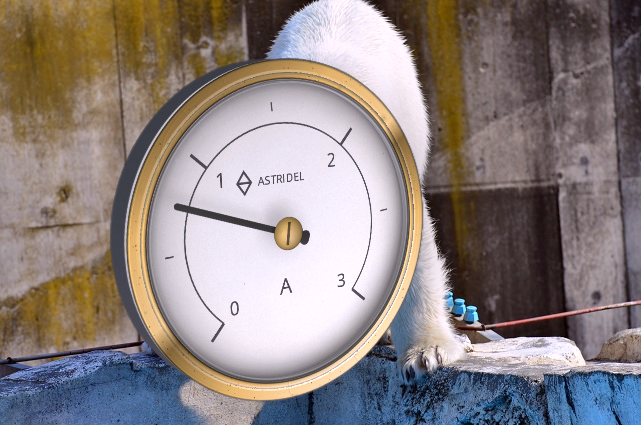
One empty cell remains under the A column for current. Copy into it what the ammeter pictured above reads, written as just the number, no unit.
0.75
